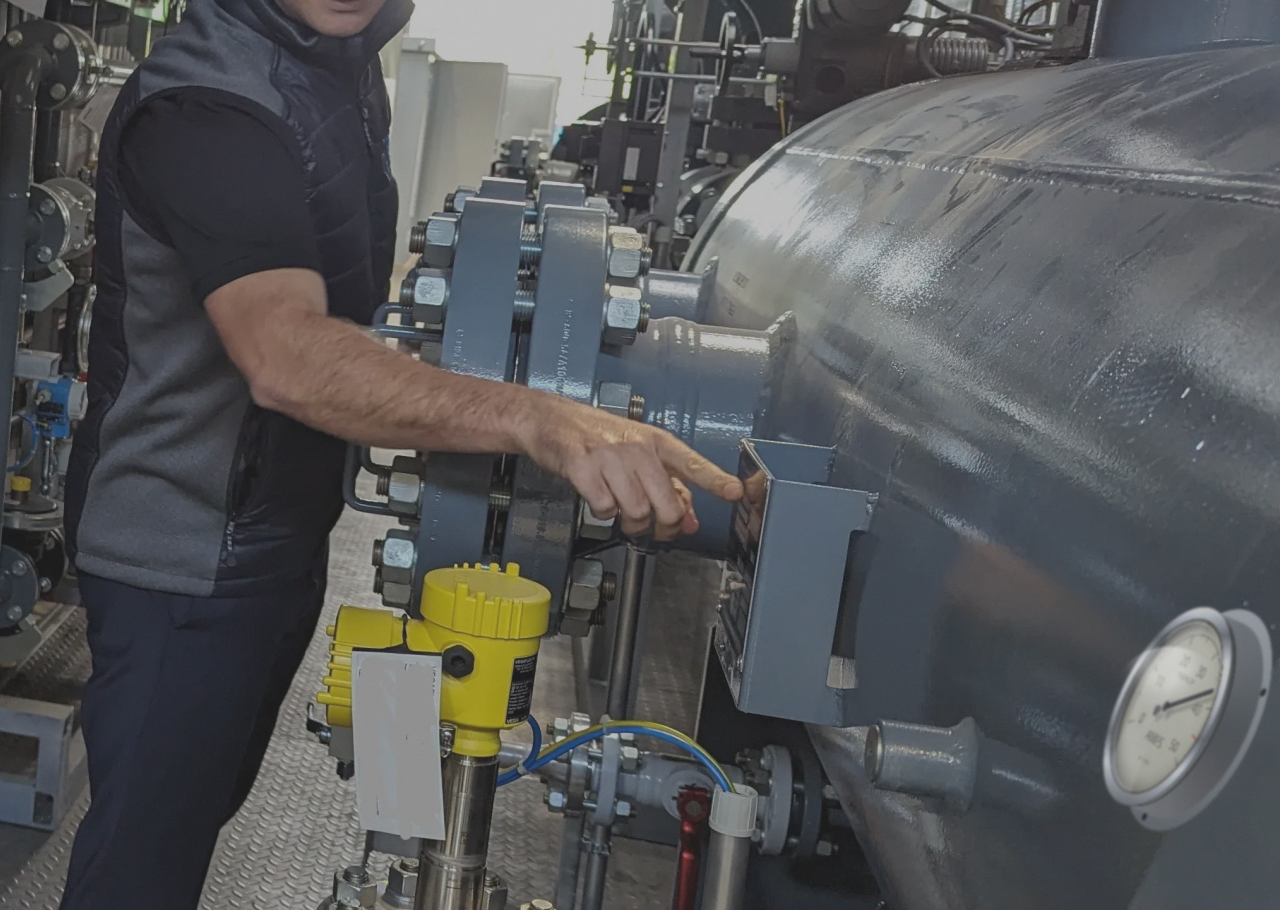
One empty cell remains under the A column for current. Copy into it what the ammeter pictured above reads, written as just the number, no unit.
37.5
